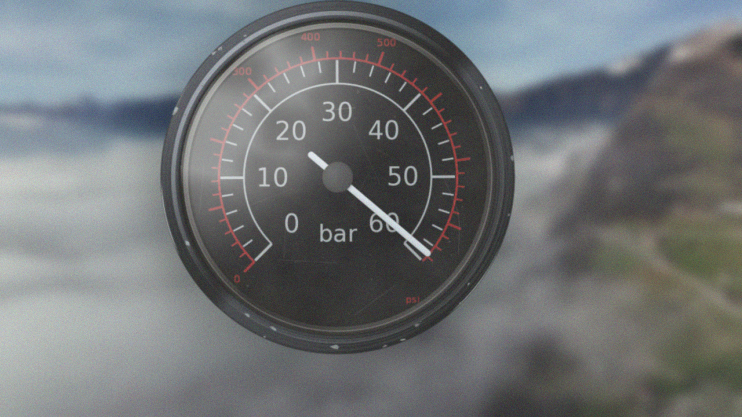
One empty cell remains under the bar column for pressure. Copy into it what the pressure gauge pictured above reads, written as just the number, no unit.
59
